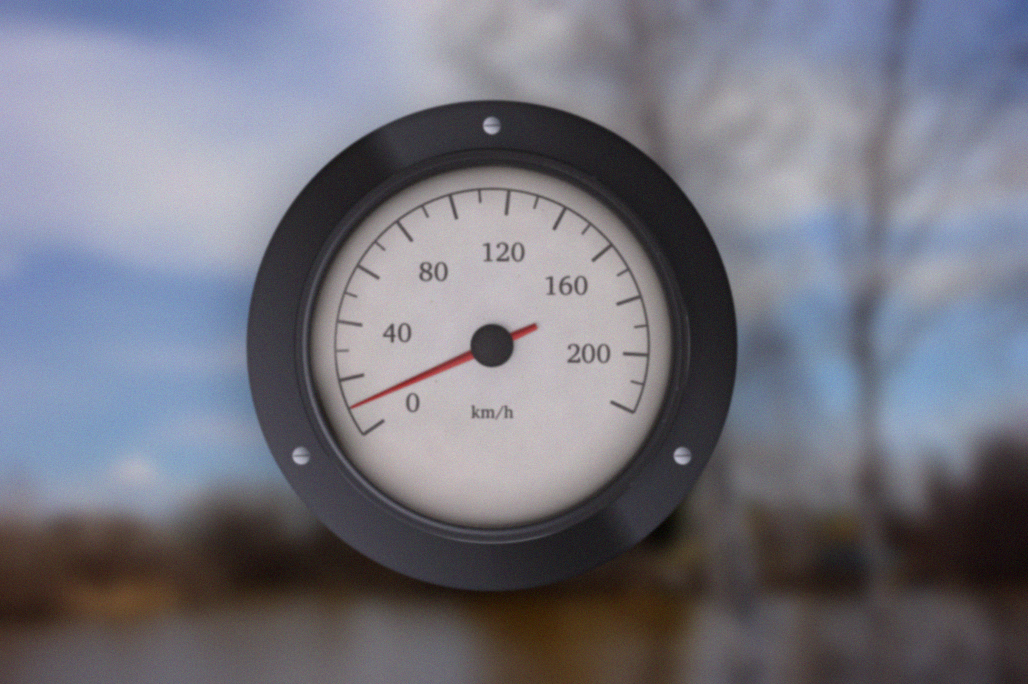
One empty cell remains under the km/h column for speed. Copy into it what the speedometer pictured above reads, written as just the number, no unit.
10
